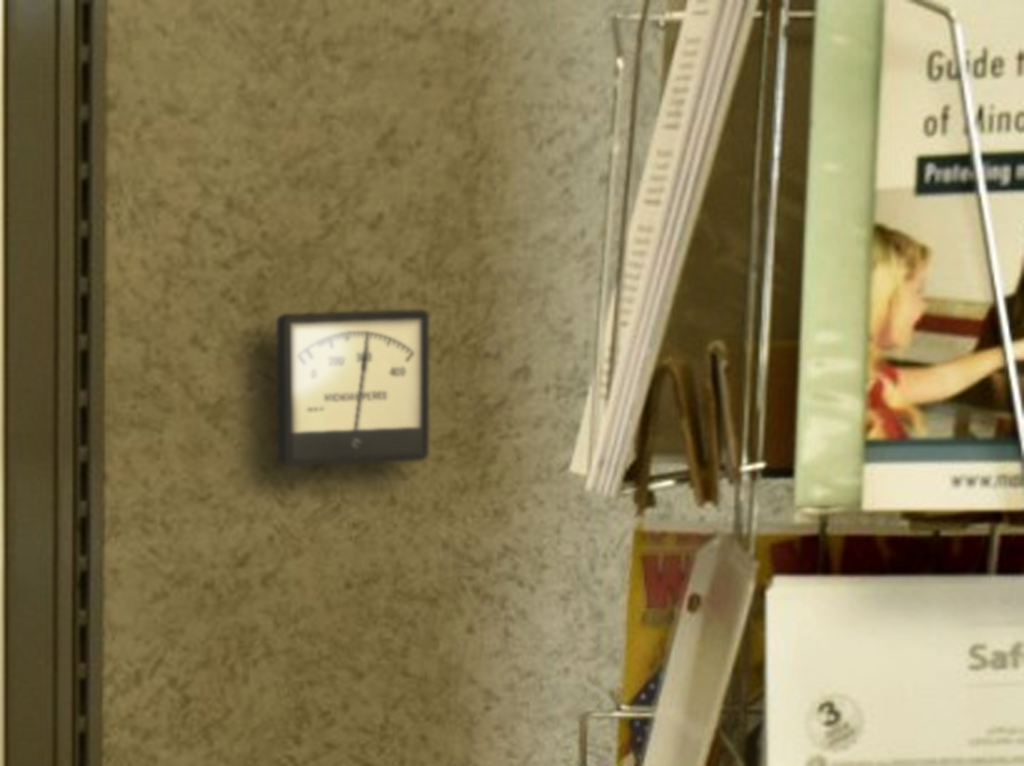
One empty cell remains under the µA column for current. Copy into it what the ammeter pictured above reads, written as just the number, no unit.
300
